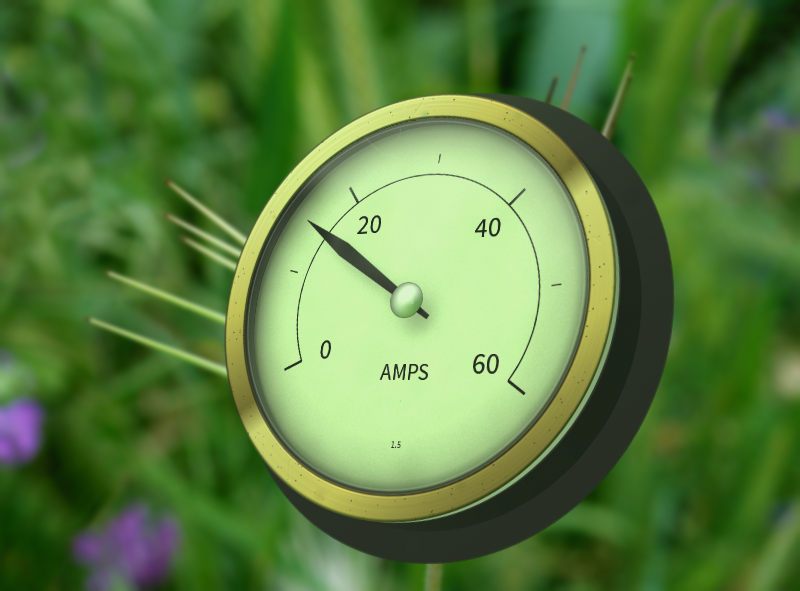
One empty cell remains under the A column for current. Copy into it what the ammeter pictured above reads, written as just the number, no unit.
15
